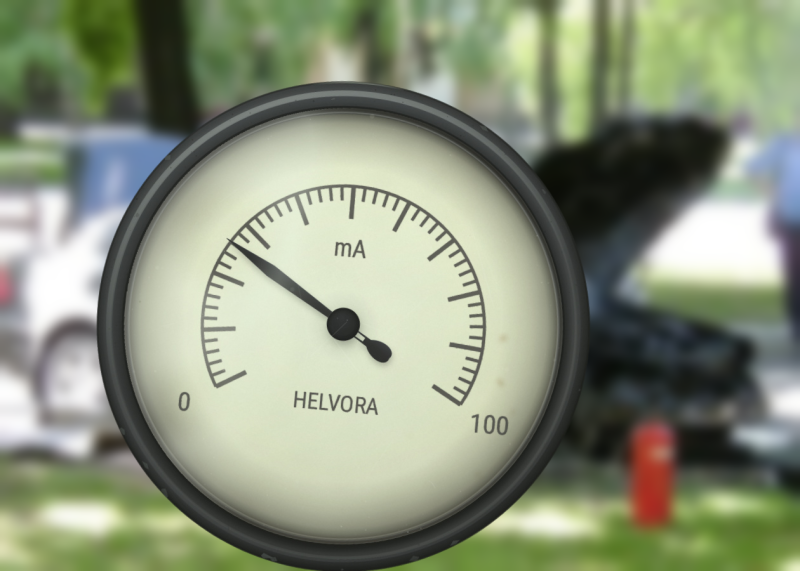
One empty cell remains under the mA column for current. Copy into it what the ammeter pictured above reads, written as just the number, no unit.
26
